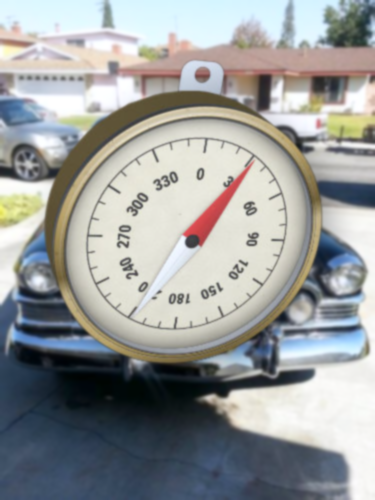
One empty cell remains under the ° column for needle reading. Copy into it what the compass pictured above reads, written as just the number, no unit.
30
